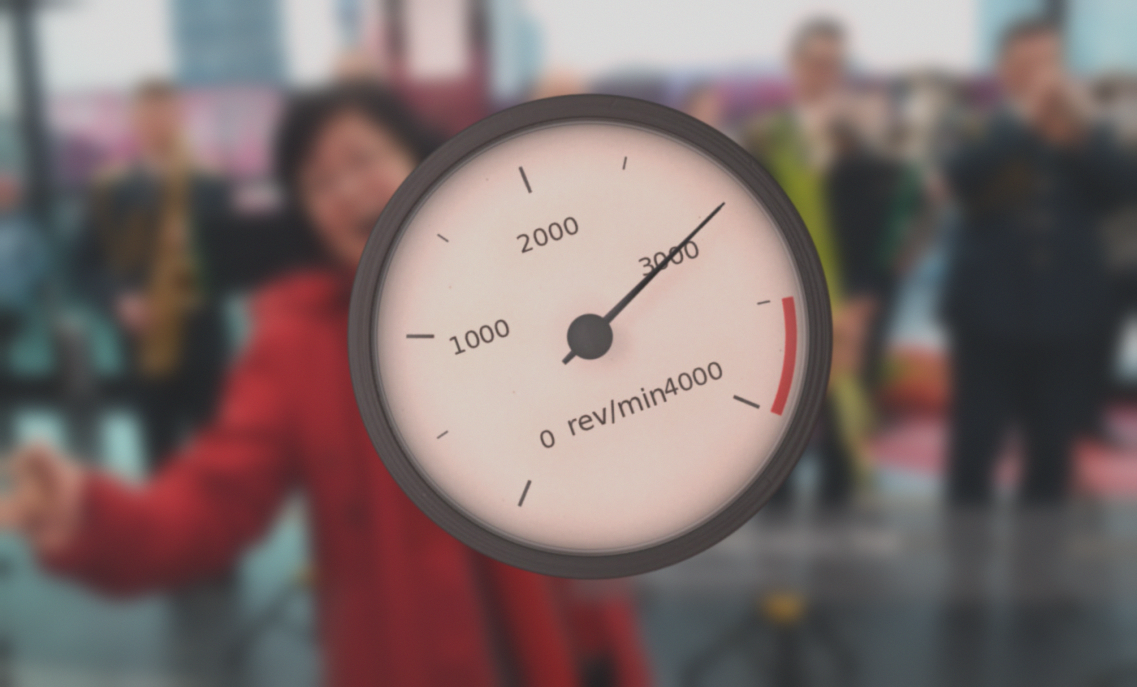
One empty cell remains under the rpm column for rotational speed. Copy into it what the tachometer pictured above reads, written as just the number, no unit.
3000
